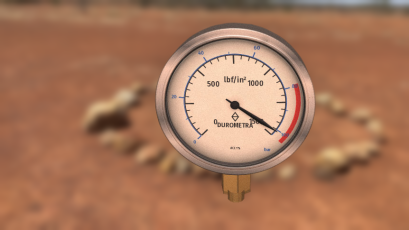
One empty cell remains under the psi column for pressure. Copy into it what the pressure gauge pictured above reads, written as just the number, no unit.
1450
